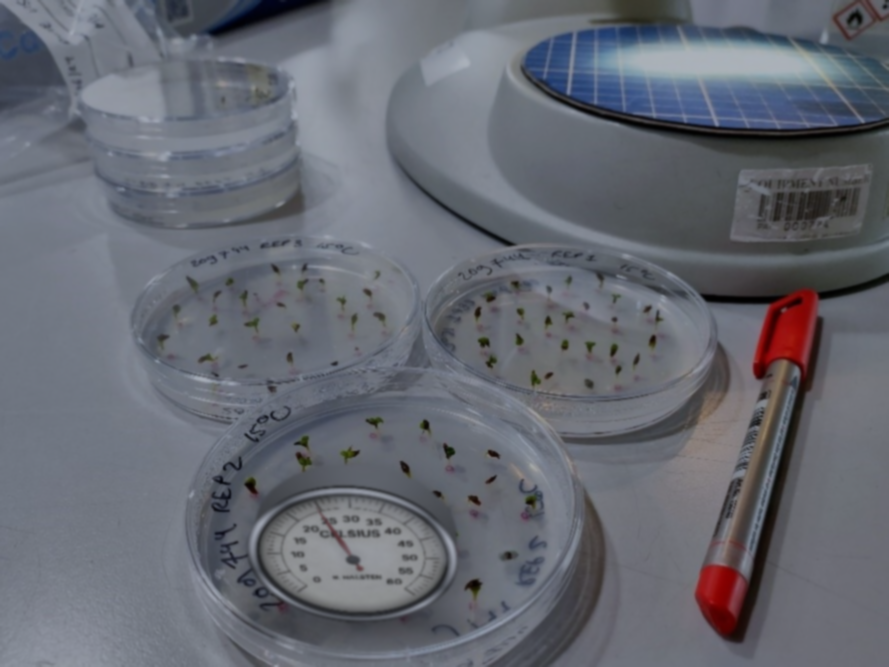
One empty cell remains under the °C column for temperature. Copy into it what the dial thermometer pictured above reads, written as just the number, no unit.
25
